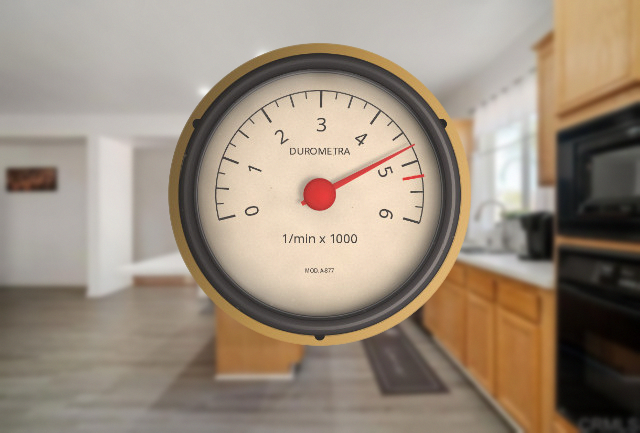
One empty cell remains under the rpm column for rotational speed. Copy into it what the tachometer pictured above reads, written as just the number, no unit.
4750
